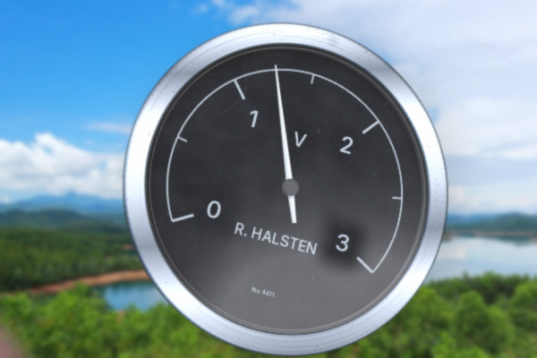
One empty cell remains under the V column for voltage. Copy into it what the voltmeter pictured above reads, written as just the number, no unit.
1.25
